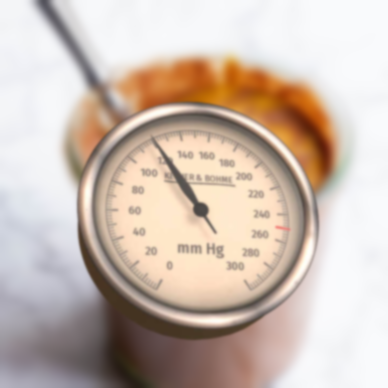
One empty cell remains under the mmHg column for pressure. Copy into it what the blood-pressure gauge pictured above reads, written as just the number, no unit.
120
